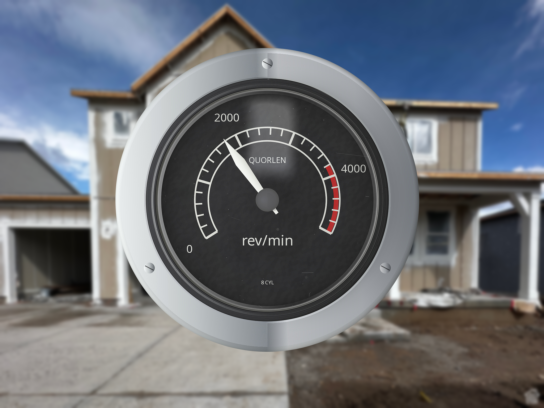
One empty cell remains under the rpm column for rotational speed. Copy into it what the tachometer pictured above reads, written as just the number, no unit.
1800
